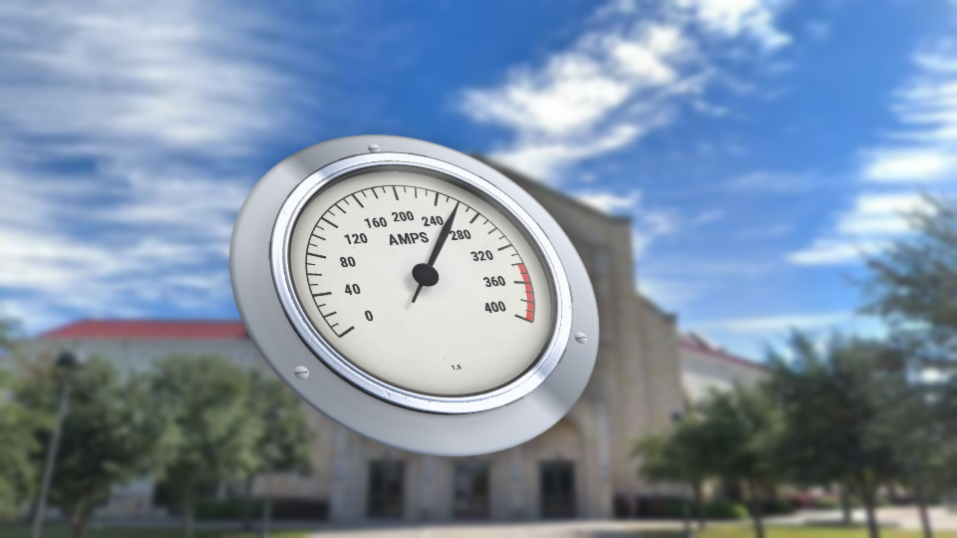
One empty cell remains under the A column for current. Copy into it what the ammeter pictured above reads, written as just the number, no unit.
260
